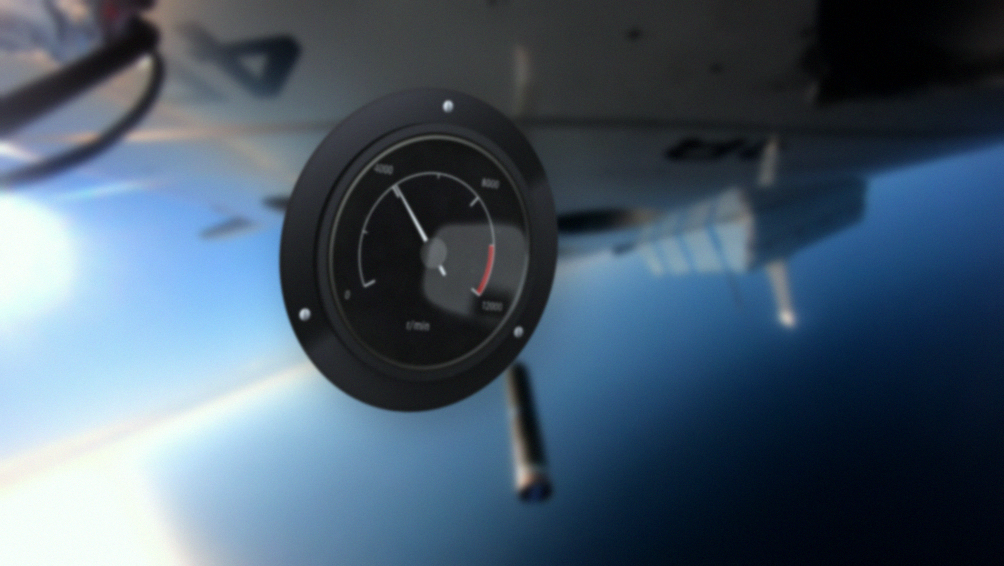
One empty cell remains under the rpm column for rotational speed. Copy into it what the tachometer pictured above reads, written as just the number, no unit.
4000
